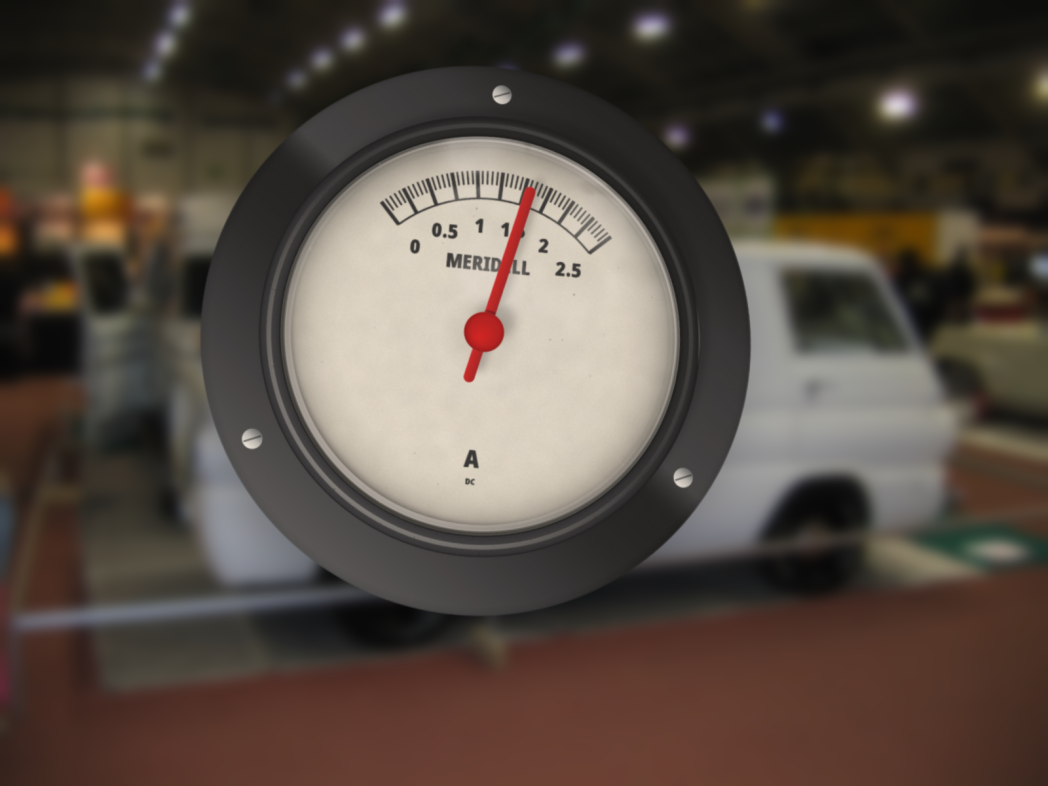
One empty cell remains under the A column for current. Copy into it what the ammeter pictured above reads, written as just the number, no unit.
1.55
